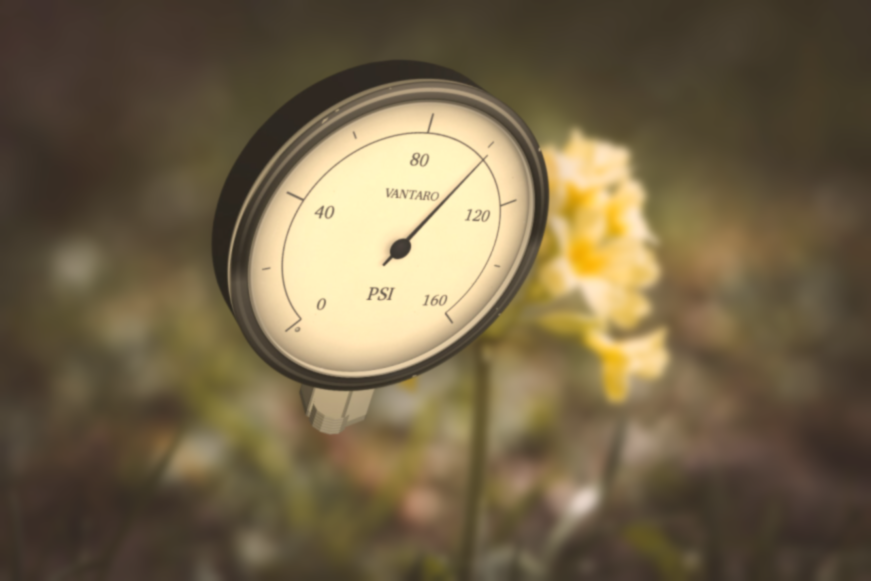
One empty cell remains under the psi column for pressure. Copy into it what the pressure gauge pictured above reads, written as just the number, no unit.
100
